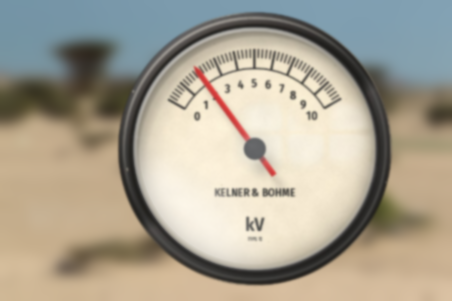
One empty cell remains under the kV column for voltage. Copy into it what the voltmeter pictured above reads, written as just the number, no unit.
2
